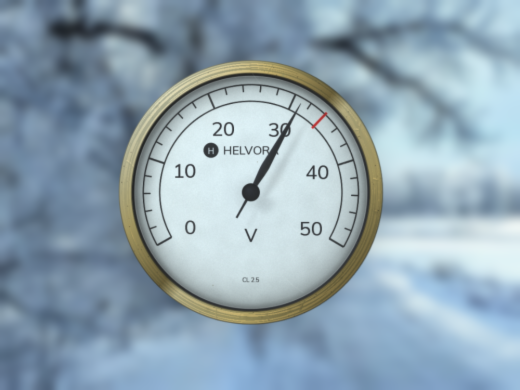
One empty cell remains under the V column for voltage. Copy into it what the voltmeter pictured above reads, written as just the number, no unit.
31
